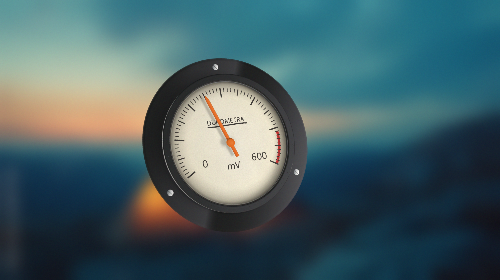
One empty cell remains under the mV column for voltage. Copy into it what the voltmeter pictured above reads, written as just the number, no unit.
250
